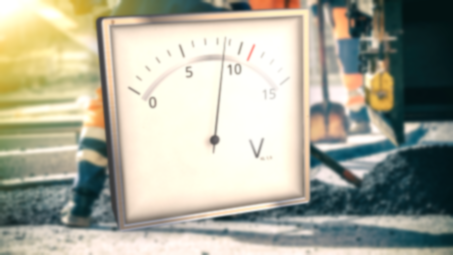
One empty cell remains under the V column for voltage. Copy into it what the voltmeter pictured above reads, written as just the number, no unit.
8.5
